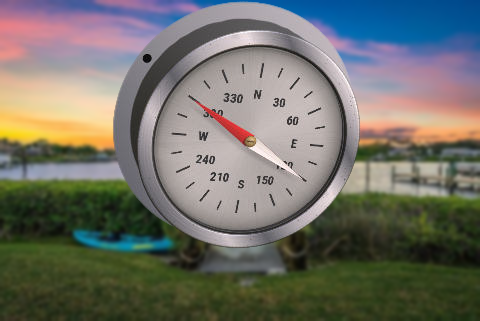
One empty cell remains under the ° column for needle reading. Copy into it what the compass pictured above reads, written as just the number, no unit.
300
